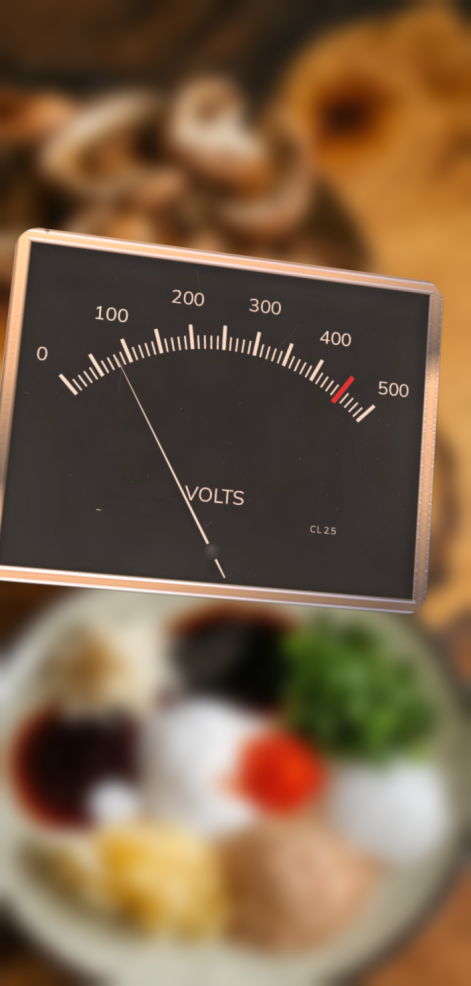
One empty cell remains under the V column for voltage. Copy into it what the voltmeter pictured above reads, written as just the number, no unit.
80
